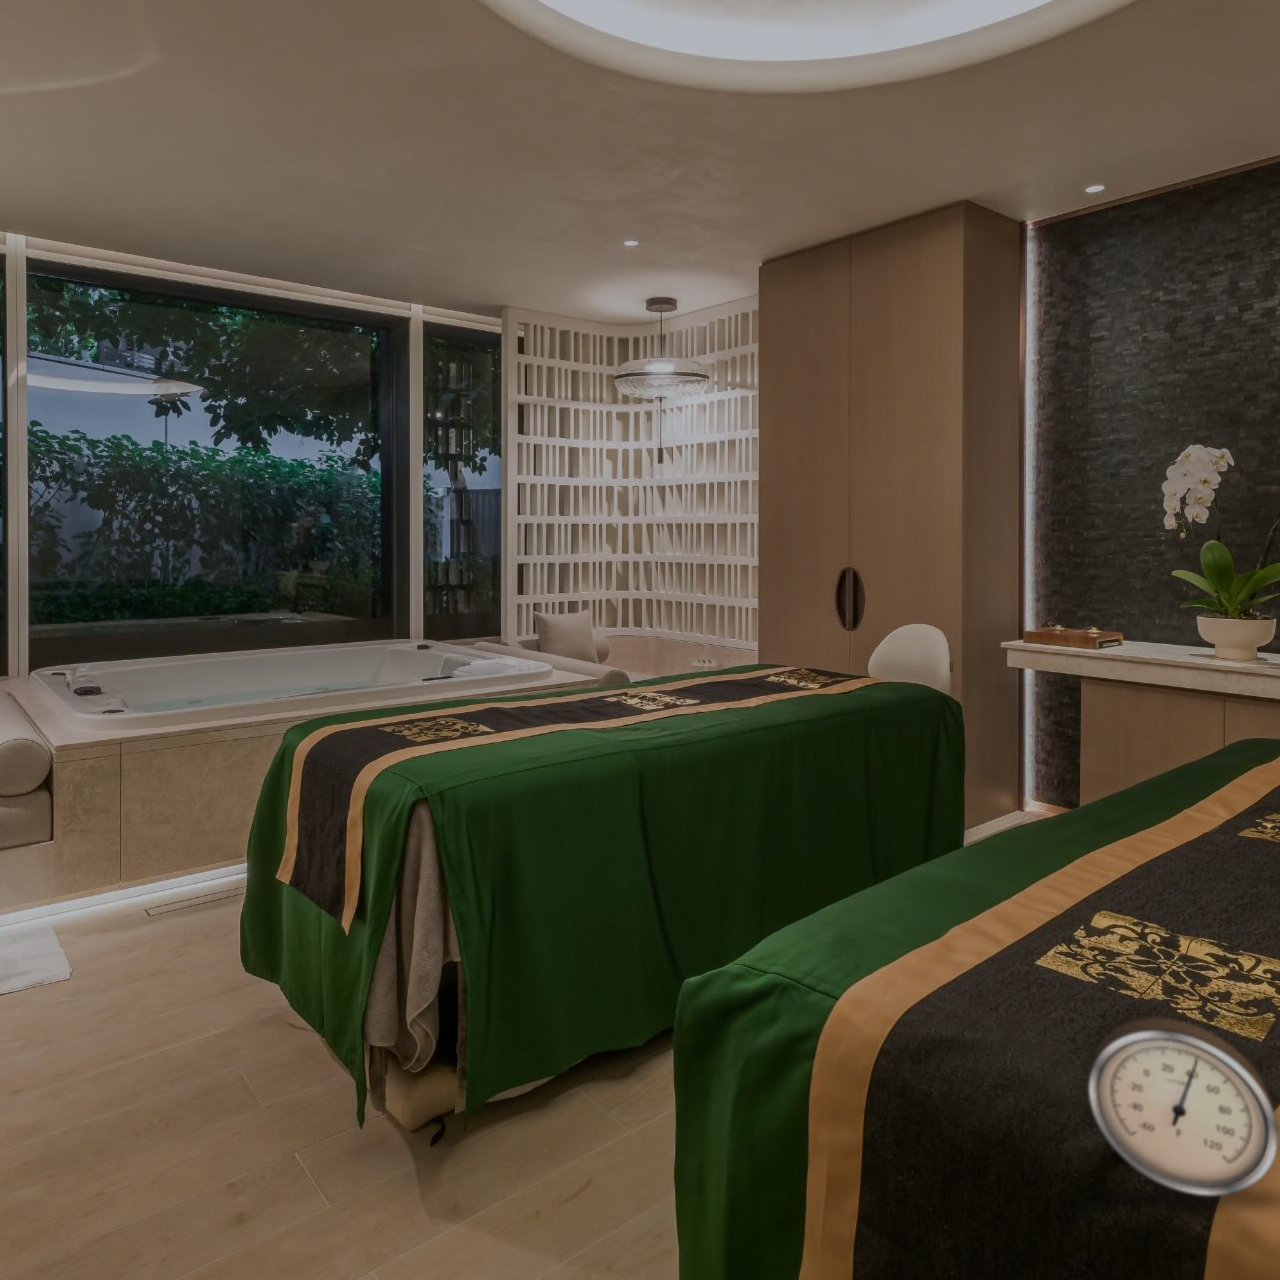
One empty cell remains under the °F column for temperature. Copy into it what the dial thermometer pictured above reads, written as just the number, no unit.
40
